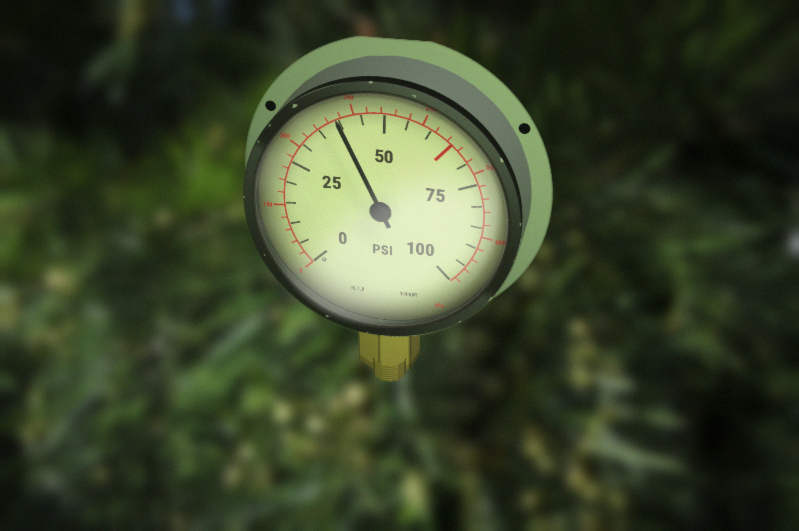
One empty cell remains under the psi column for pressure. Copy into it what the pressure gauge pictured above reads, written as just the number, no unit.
40
